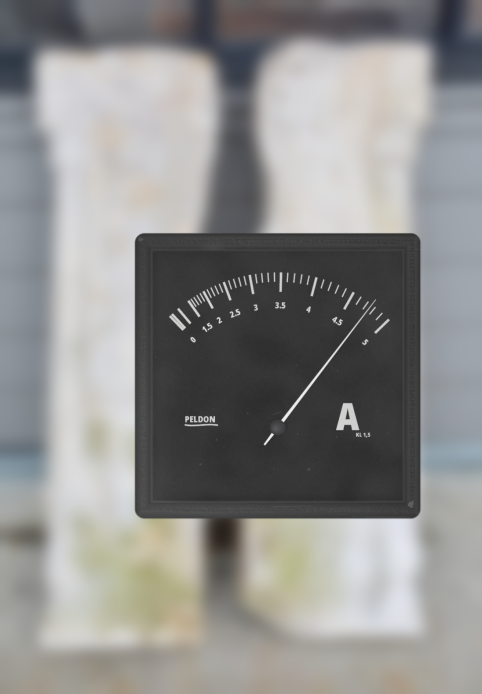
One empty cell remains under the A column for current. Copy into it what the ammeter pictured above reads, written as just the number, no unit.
4.75
